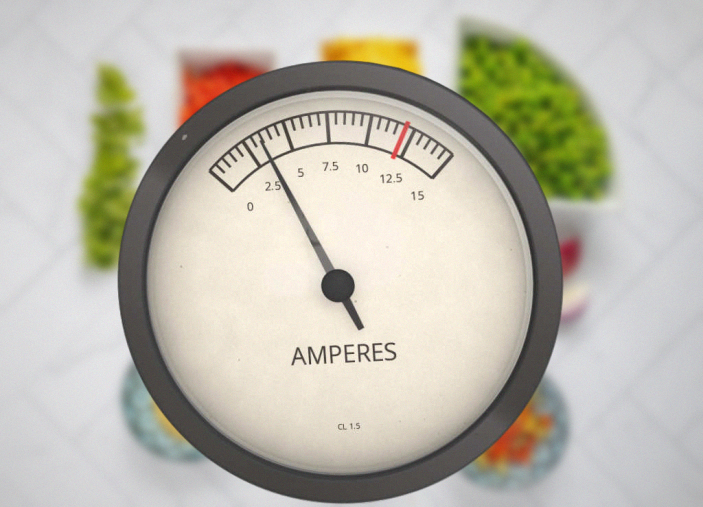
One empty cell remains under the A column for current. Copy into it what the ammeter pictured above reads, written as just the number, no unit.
3.5
